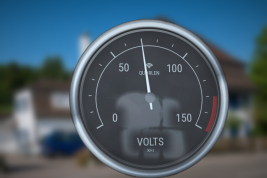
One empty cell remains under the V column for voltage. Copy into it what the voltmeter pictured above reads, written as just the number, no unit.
70
